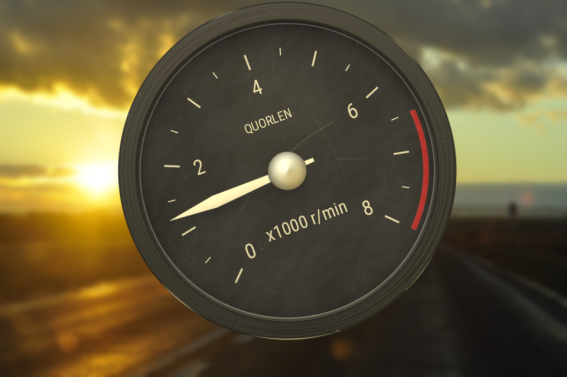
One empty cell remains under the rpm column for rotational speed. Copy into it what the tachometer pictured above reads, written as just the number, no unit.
1250
